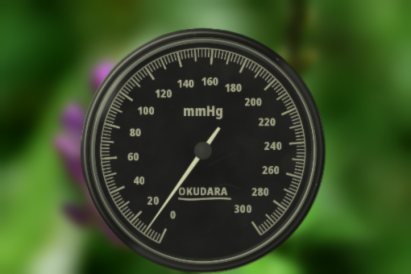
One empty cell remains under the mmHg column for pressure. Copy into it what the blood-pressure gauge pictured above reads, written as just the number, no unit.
10
